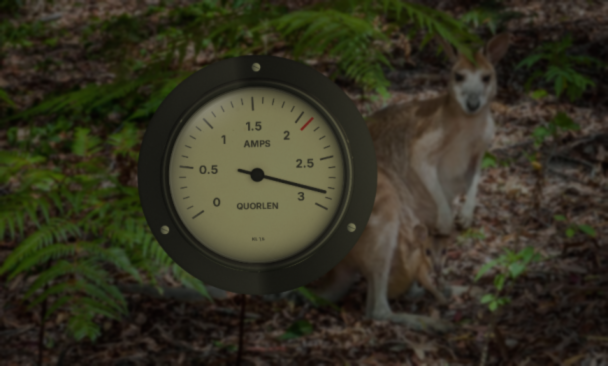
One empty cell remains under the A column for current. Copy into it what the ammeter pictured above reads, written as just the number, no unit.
2.85
